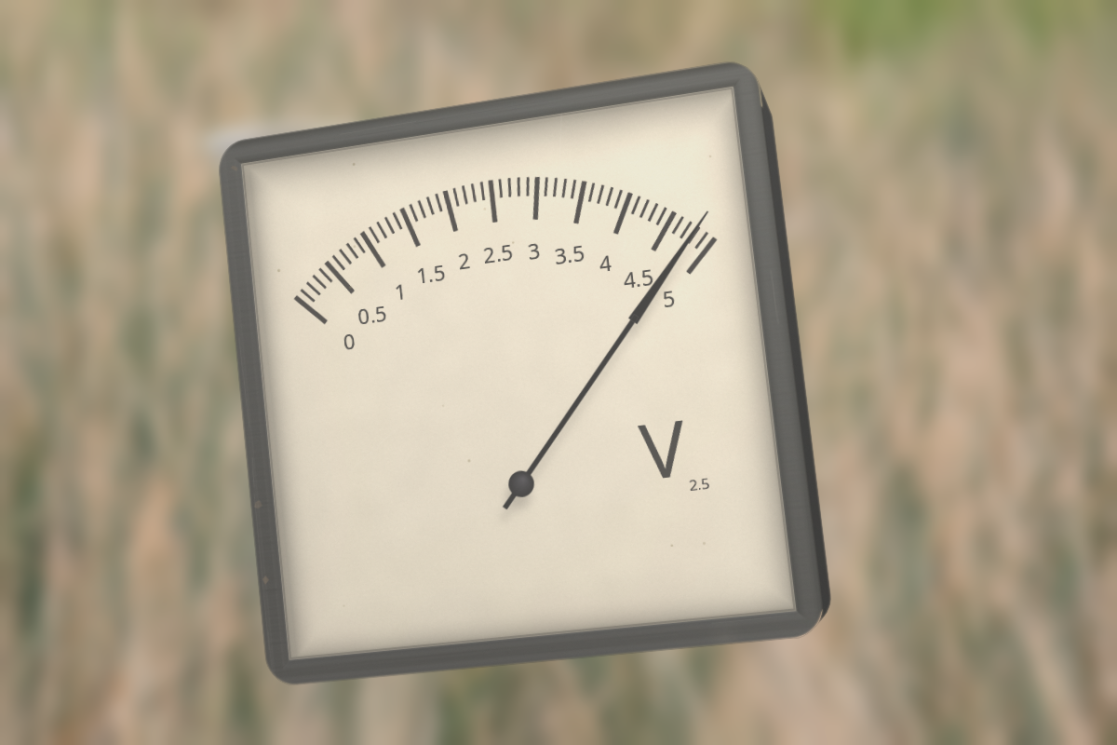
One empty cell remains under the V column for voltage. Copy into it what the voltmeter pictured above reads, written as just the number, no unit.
4.8
